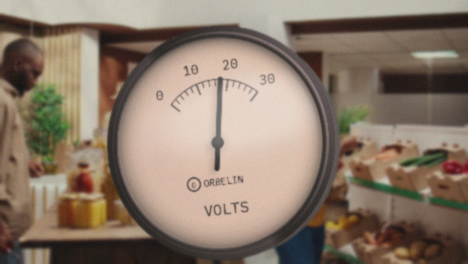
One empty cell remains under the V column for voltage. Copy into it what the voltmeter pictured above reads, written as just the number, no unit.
18
